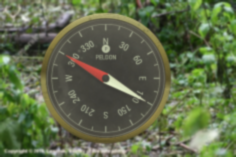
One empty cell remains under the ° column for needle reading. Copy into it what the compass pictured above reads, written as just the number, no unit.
300
